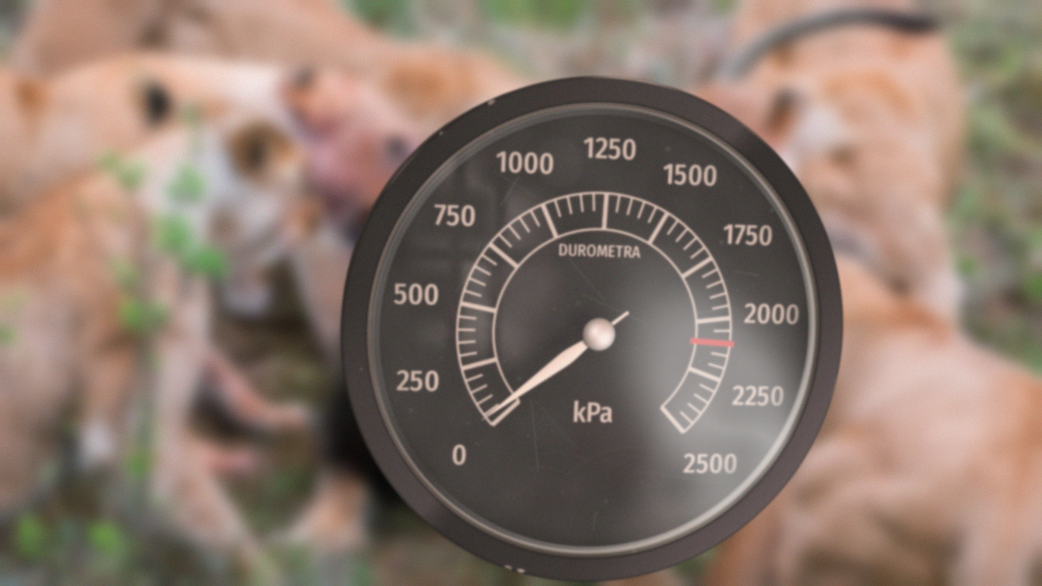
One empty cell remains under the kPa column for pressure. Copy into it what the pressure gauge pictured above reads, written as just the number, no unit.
50
